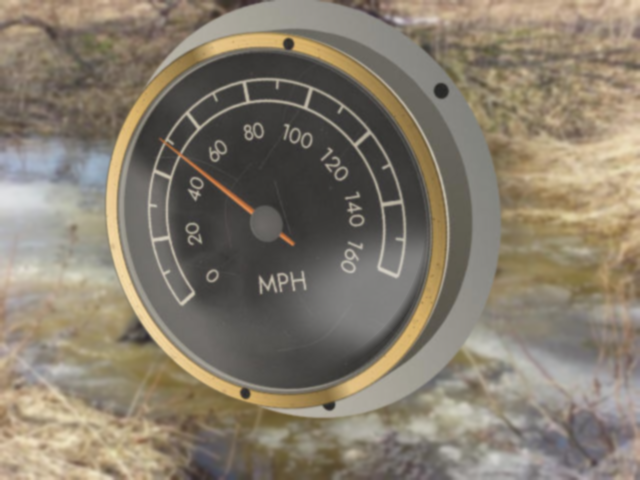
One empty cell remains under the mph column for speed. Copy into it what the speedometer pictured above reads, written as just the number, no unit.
50
